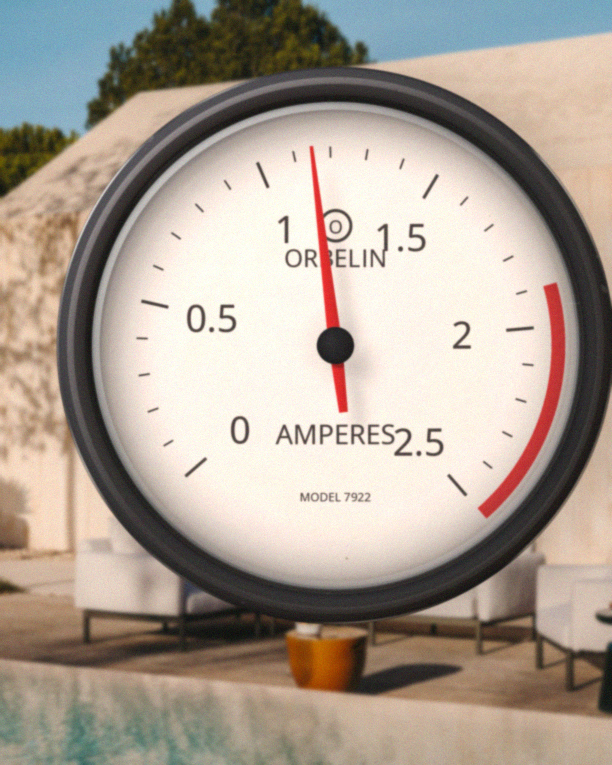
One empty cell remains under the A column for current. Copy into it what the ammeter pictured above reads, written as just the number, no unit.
1.15
